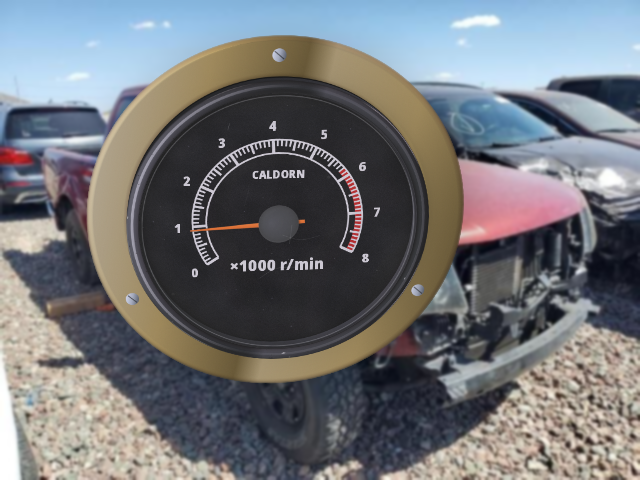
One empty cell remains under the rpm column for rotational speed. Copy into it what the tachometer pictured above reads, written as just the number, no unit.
1000
